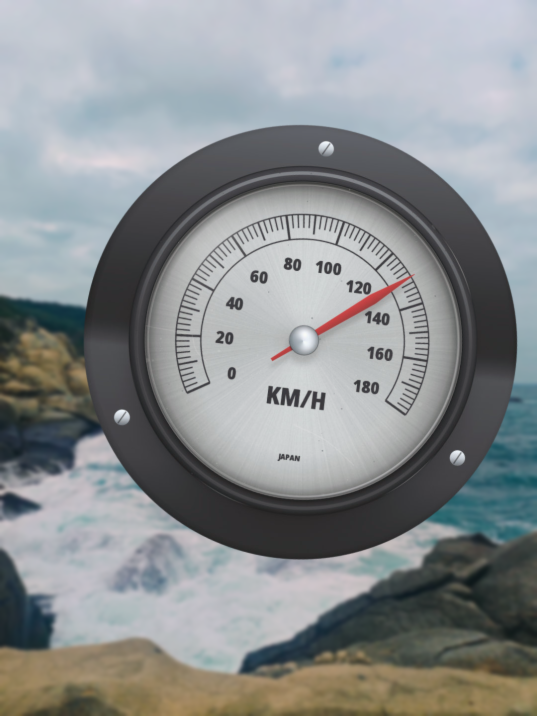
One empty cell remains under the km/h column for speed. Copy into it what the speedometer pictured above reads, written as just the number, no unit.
130
